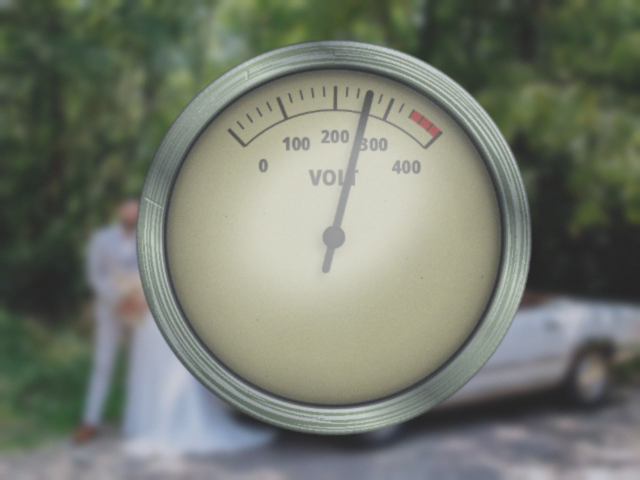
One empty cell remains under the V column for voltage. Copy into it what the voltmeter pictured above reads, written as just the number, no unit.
260
